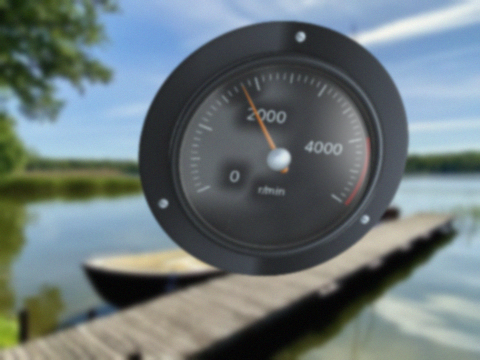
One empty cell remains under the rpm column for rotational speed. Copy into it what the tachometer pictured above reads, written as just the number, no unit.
1800
